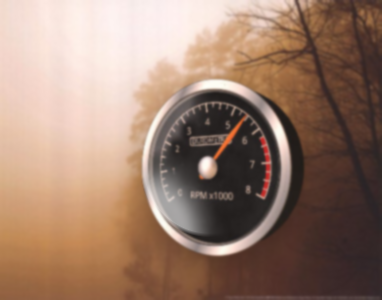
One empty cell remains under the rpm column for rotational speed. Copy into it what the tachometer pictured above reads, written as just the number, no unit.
5500
